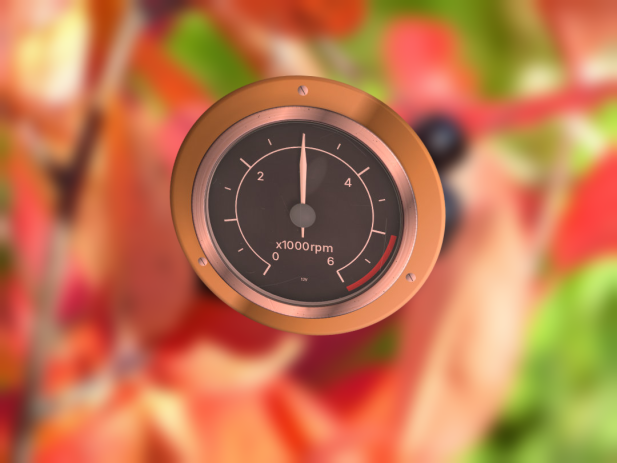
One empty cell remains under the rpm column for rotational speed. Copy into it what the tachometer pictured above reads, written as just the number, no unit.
3000
